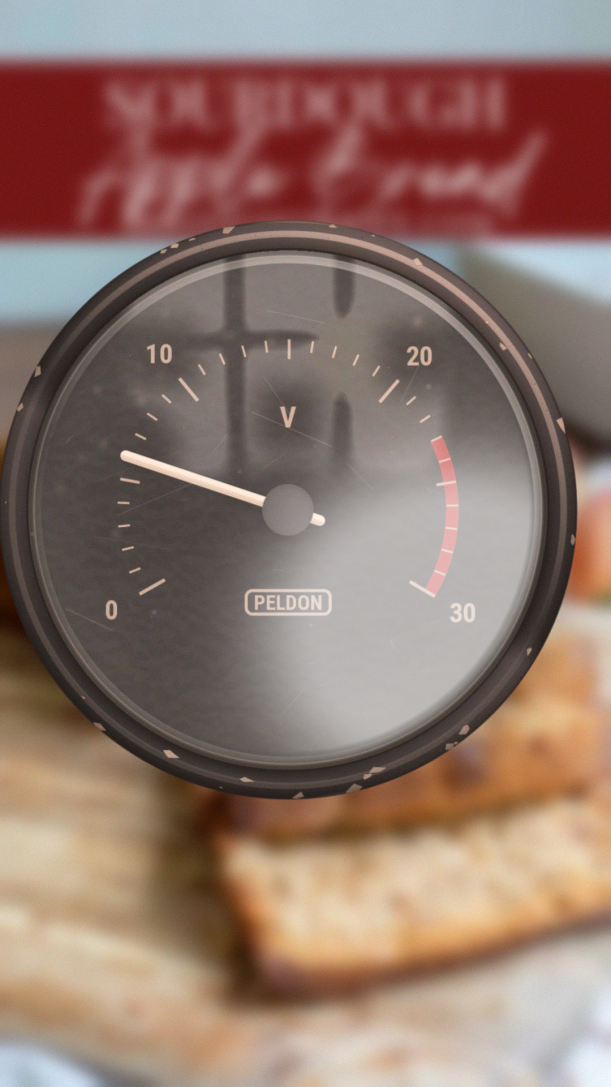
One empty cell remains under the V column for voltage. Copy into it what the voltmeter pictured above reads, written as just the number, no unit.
6
